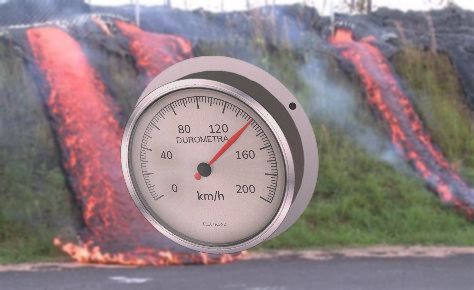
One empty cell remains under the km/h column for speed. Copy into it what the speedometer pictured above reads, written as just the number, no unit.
140
